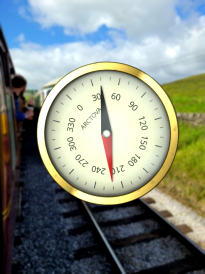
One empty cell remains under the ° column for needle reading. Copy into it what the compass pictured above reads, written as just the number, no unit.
220
